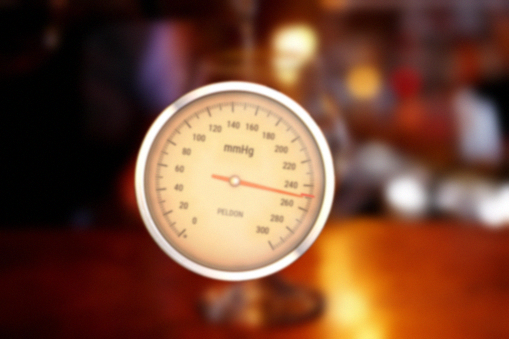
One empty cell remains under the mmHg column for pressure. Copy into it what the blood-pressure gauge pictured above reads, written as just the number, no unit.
250
